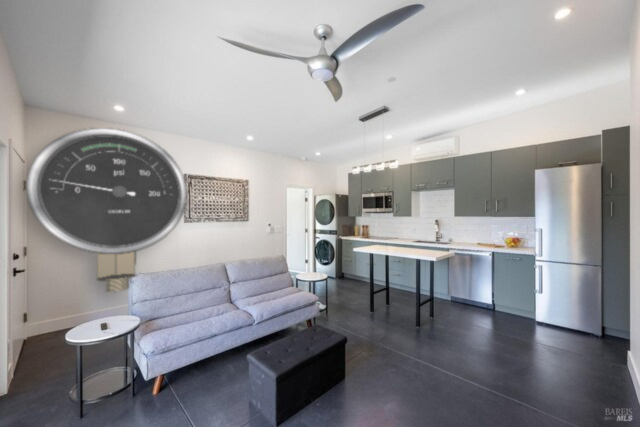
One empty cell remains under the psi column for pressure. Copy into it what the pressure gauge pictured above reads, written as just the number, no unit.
10
